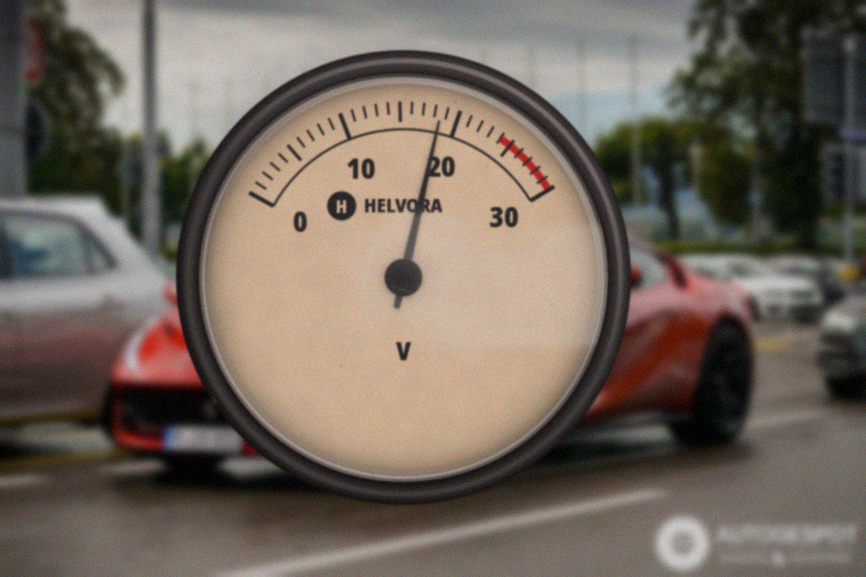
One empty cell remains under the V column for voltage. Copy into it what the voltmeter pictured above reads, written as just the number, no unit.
18.5
